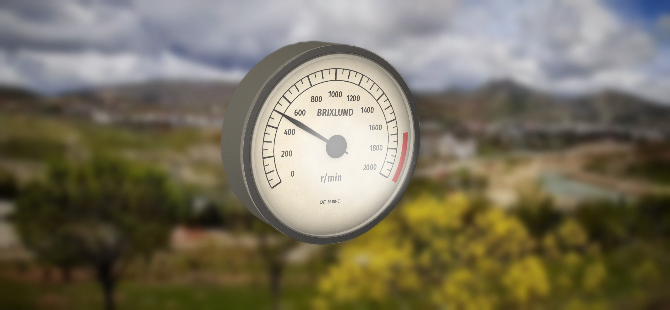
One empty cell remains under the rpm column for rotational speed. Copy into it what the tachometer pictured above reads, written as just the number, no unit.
500
